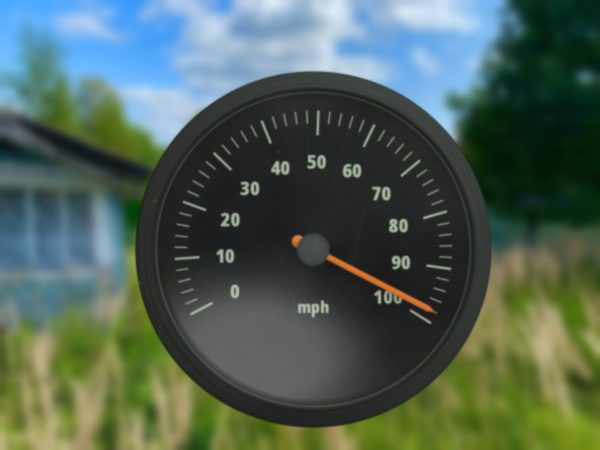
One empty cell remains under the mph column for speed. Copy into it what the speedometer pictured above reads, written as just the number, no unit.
98
